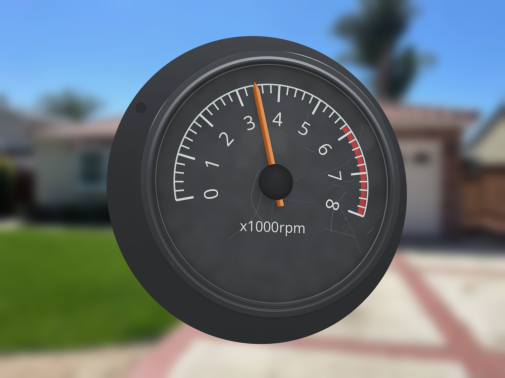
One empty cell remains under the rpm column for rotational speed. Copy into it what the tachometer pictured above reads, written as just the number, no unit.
3400
